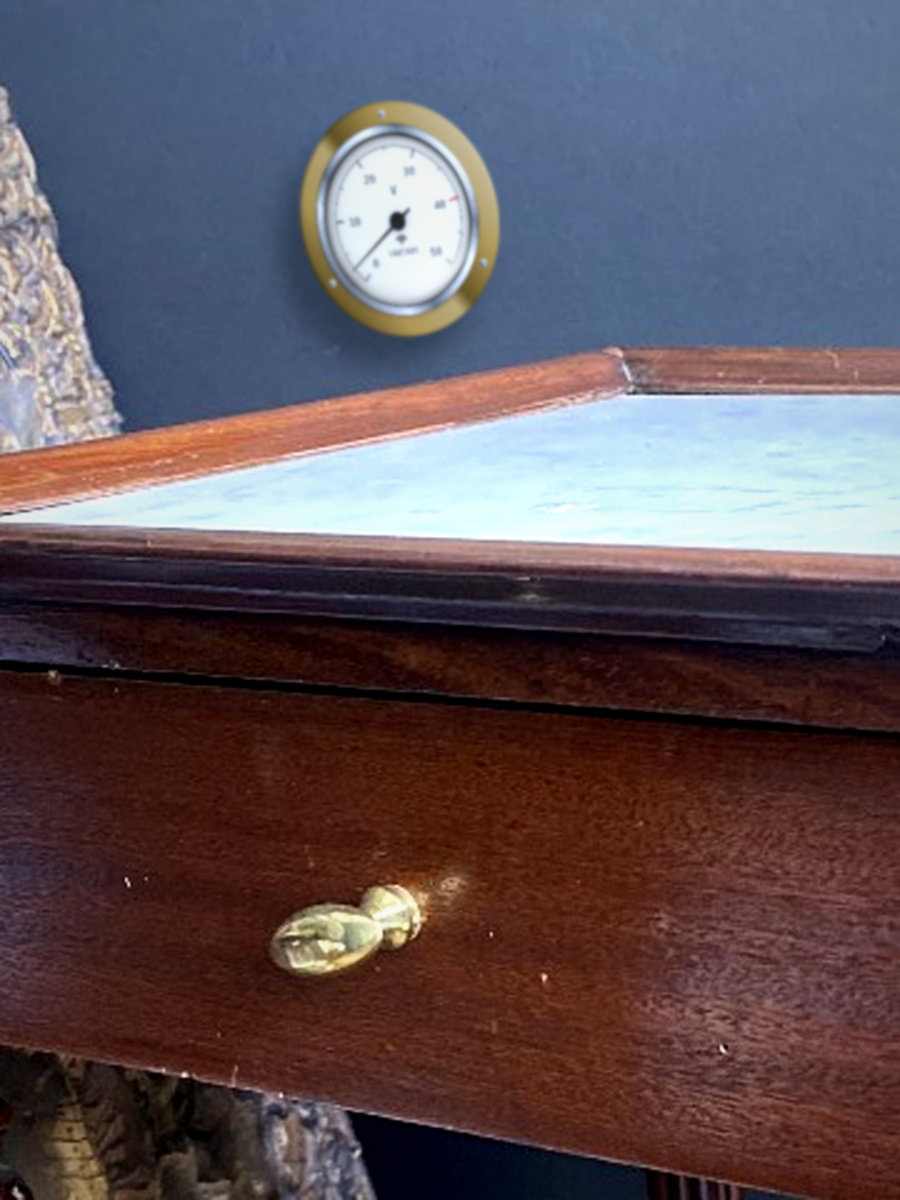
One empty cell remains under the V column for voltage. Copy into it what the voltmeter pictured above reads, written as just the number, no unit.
2.5
